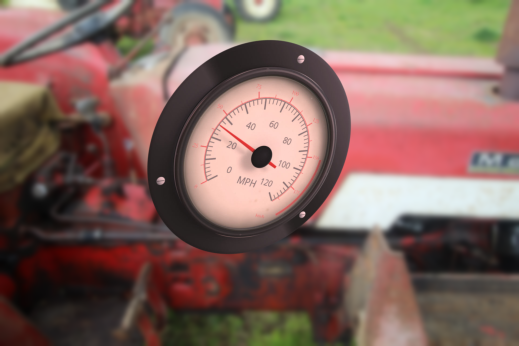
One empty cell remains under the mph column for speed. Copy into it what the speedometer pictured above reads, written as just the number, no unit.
26
